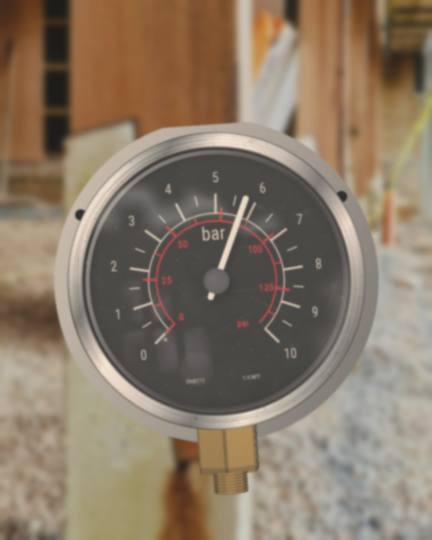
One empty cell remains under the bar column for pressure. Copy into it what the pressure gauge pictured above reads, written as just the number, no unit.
5.75
